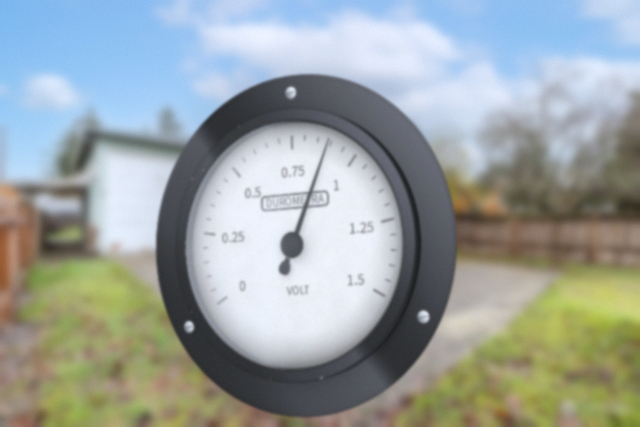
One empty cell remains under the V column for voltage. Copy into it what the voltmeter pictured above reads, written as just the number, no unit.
0.9
